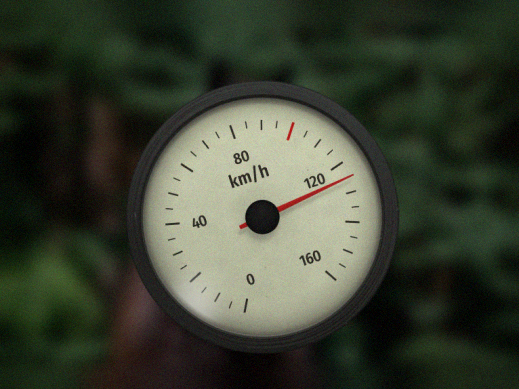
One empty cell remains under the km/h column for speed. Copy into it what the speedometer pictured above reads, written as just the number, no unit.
125
